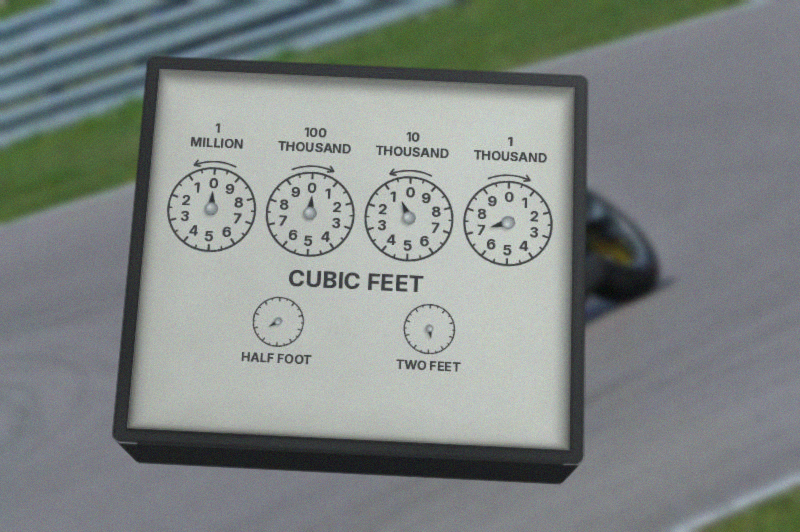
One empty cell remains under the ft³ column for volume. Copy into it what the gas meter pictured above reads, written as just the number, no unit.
700
